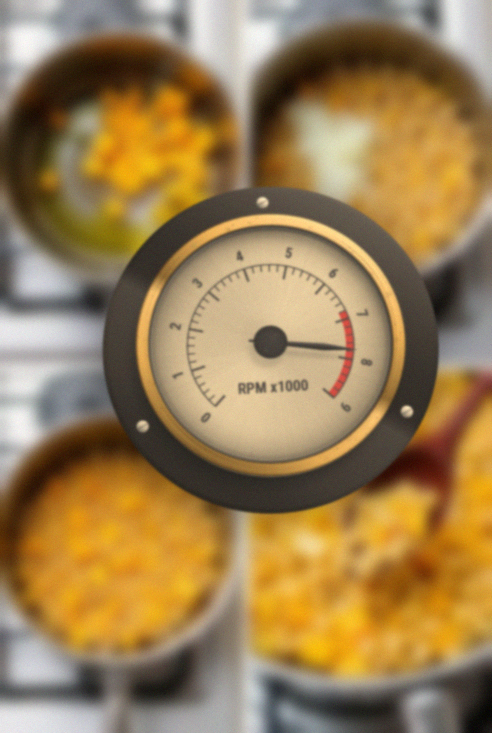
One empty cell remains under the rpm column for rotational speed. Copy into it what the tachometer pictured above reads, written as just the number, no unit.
7800
